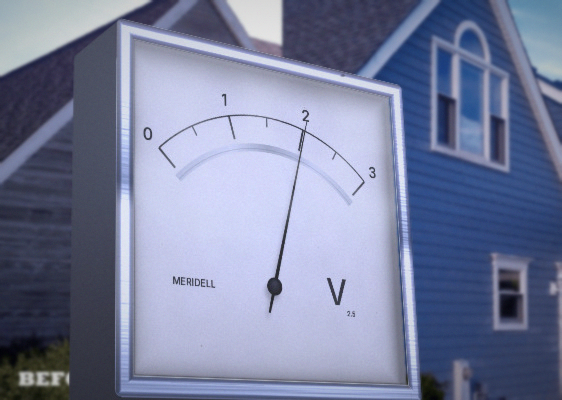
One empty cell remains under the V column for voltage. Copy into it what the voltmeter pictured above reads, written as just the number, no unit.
2
